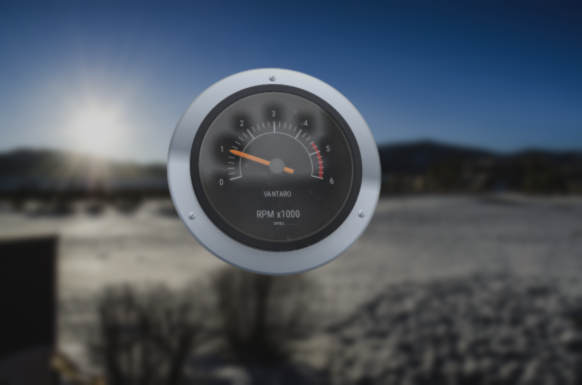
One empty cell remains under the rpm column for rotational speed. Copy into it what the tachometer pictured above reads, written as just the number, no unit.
1000
